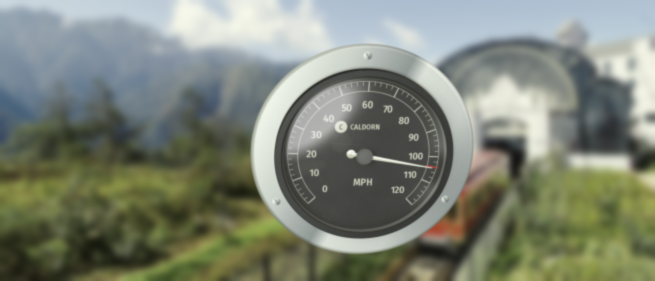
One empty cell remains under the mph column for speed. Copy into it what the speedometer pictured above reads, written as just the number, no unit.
104
